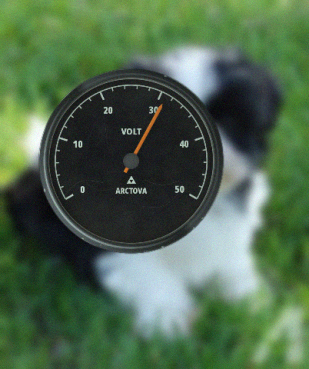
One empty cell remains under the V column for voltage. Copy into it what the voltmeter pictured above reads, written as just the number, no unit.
31
